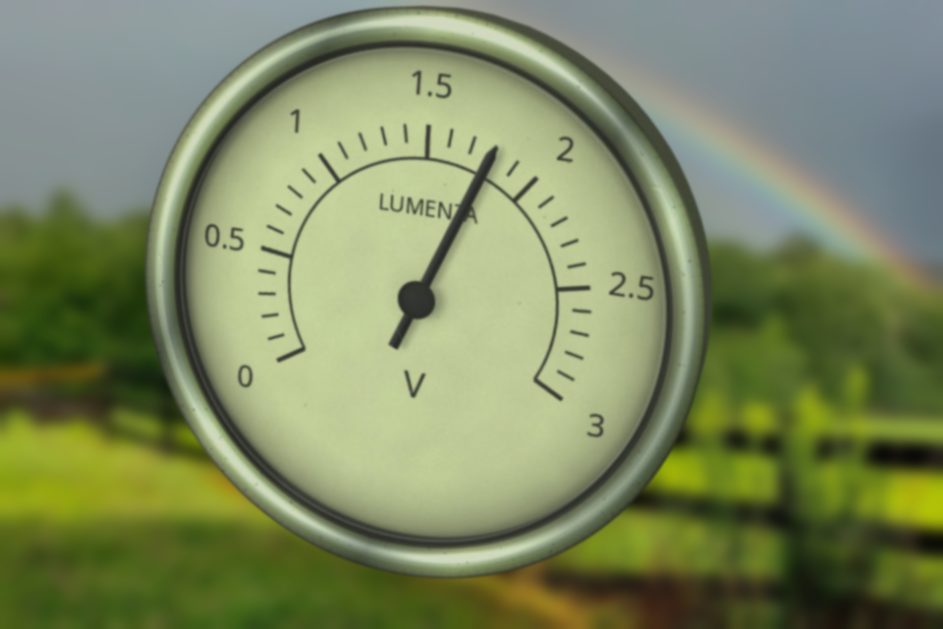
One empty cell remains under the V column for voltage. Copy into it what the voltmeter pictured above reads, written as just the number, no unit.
1.8
